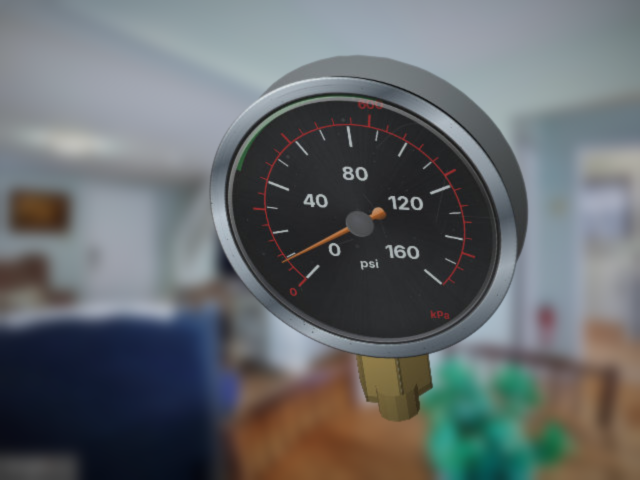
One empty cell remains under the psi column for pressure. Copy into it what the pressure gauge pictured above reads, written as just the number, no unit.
10
